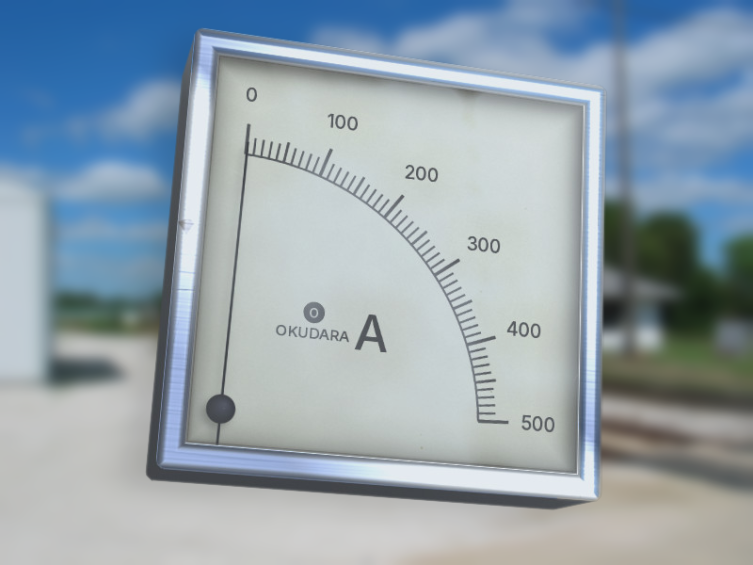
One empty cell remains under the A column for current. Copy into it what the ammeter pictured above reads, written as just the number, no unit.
0
